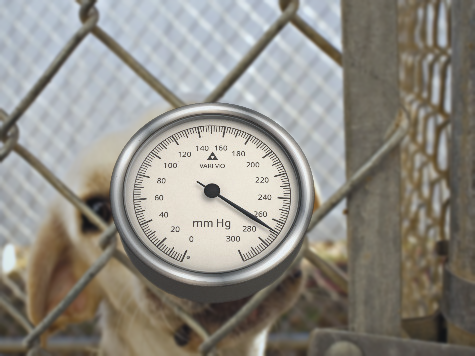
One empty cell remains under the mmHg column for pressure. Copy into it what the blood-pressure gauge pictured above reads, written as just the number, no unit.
270
